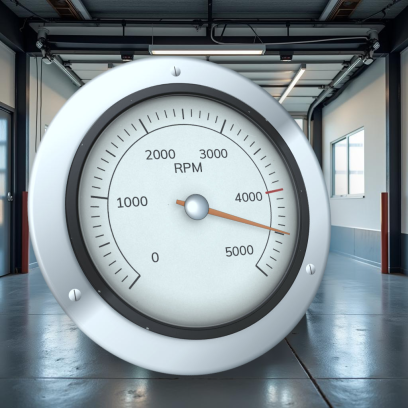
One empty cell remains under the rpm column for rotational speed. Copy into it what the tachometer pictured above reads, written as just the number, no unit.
4500
